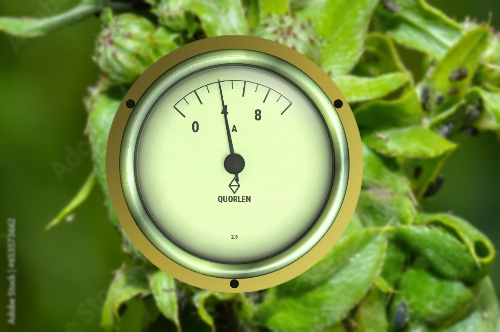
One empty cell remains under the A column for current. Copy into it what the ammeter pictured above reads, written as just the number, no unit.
4
